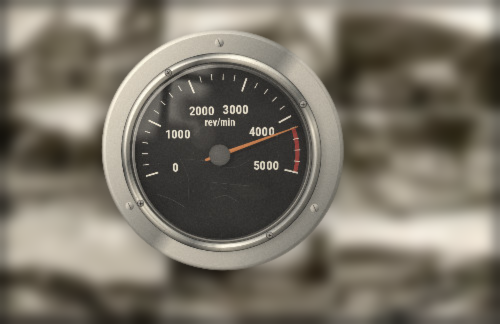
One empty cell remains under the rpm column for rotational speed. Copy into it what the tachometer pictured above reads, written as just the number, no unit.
4200
